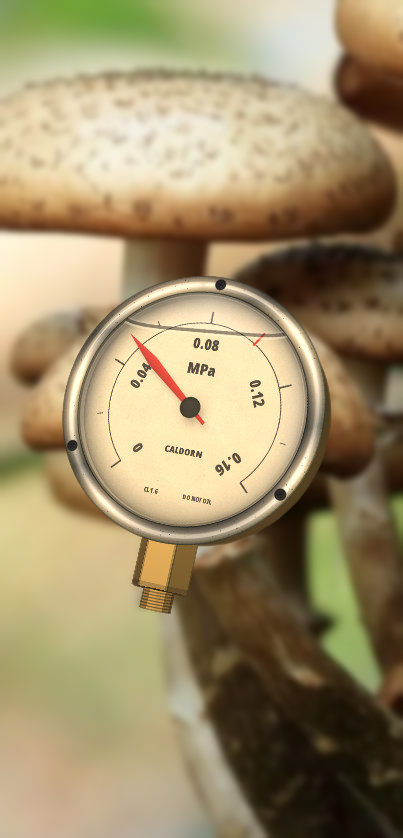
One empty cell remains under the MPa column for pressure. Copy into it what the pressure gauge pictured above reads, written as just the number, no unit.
0.05
